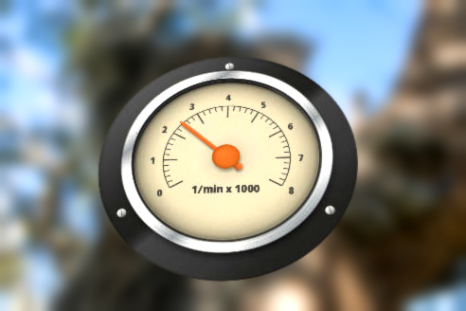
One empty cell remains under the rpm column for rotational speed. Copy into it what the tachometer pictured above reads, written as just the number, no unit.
2400
